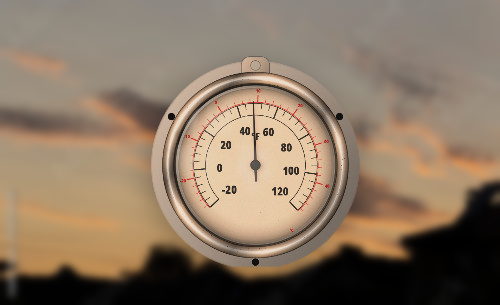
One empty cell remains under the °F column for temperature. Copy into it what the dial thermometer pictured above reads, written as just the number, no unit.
48
